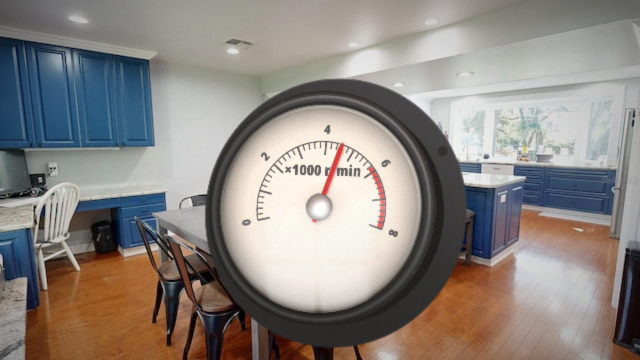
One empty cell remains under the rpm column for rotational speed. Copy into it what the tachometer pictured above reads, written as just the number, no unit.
4600
